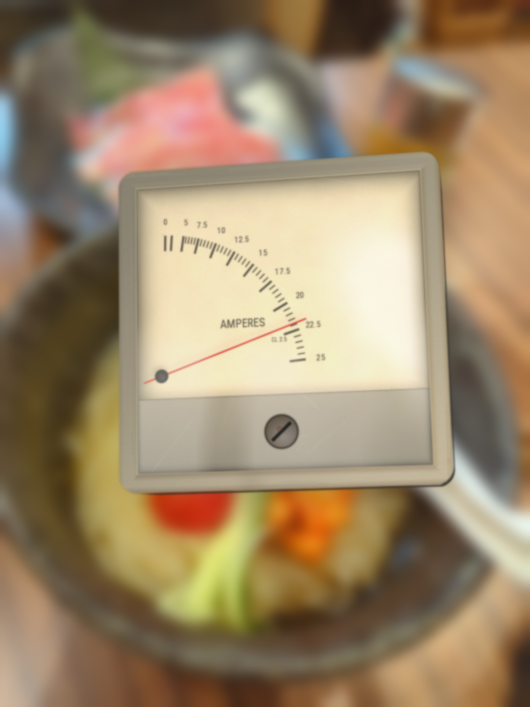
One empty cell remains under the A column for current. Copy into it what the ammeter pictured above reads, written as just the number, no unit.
22
